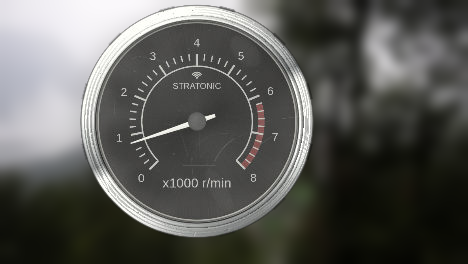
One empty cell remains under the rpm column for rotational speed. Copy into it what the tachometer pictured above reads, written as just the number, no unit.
800
